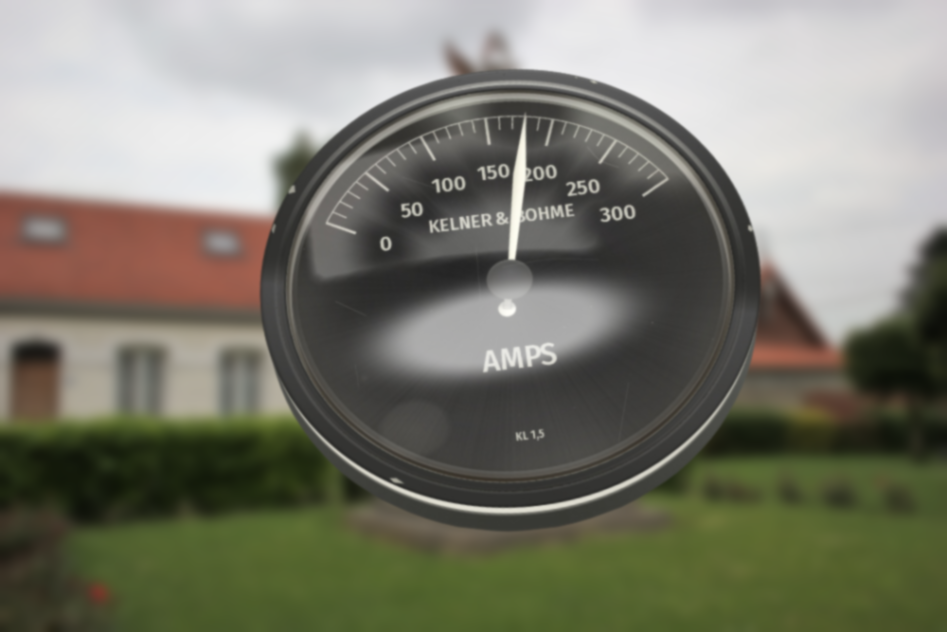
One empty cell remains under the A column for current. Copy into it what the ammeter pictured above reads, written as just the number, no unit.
180
